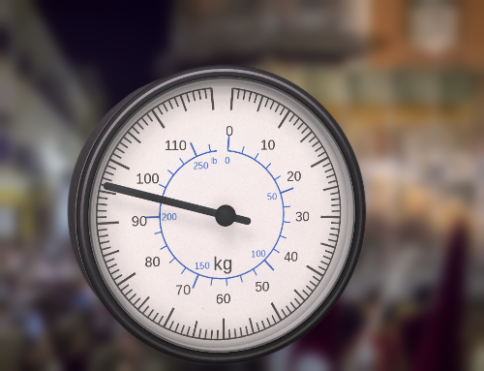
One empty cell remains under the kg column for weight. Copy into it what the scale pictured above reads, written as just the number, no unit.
96
